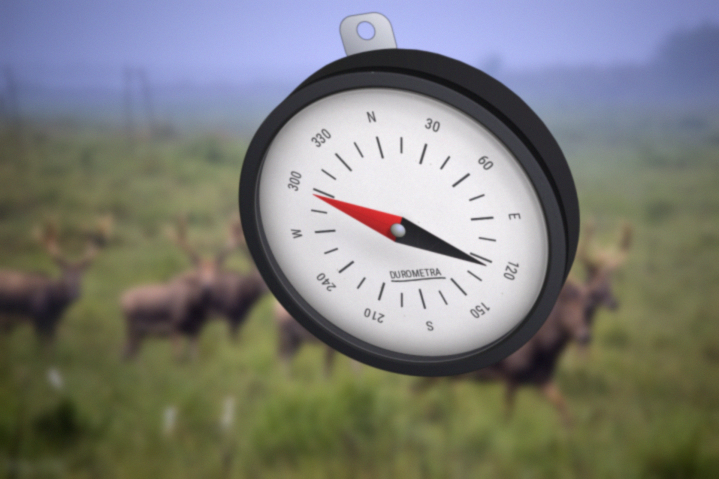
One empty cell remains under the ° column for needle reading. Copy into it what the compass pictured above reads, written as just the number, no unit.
300
